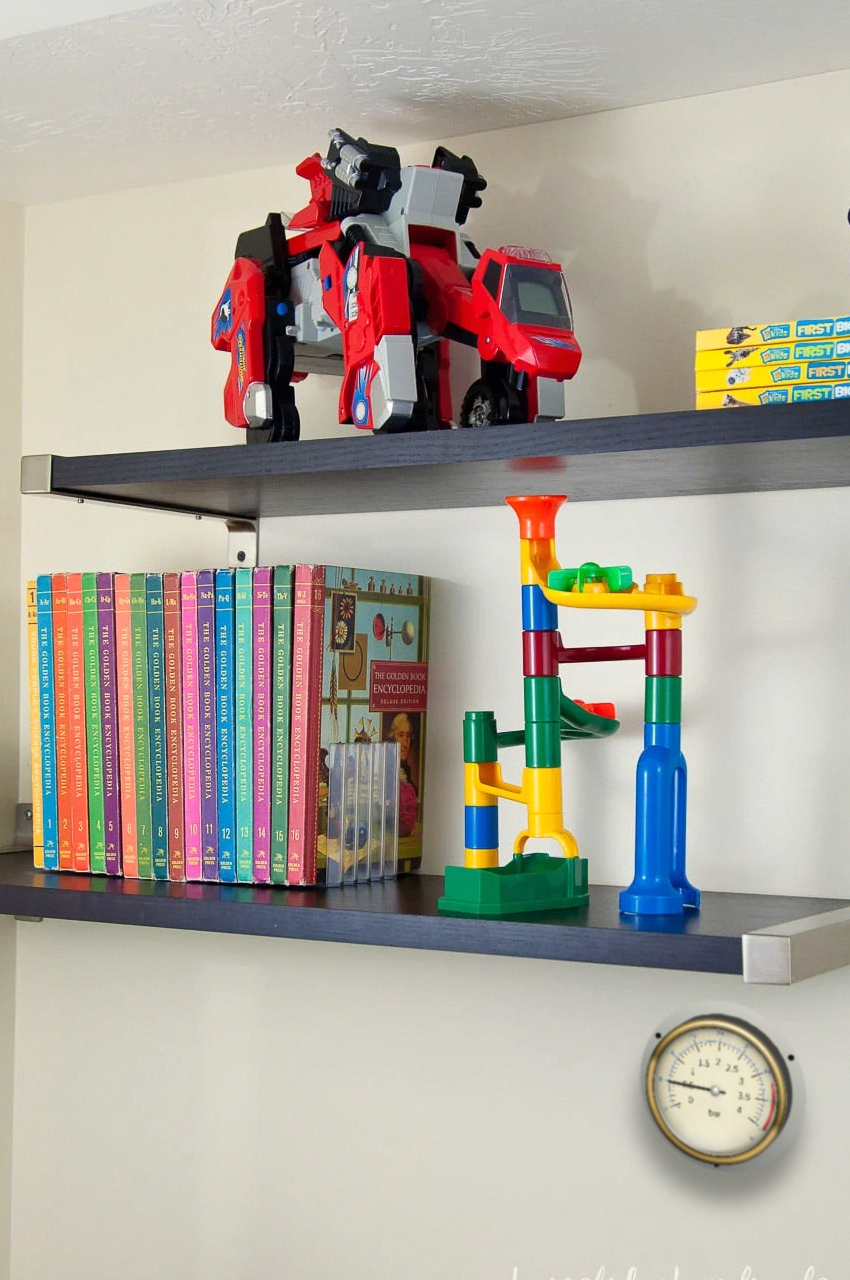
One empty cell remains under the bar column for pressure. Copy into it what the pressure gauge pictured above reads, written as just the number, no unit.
0.5
